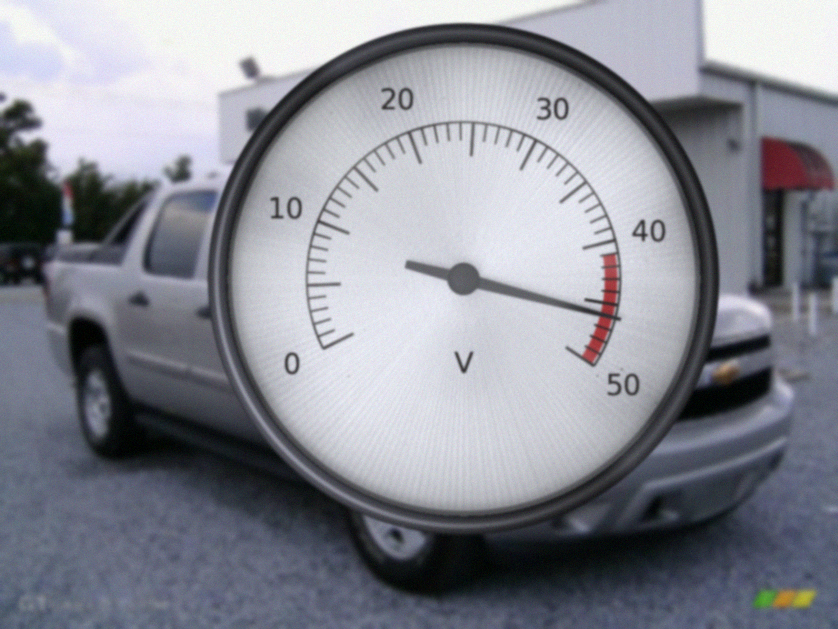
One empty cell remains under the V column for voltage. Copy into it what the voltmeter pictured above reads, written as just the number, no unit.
46
